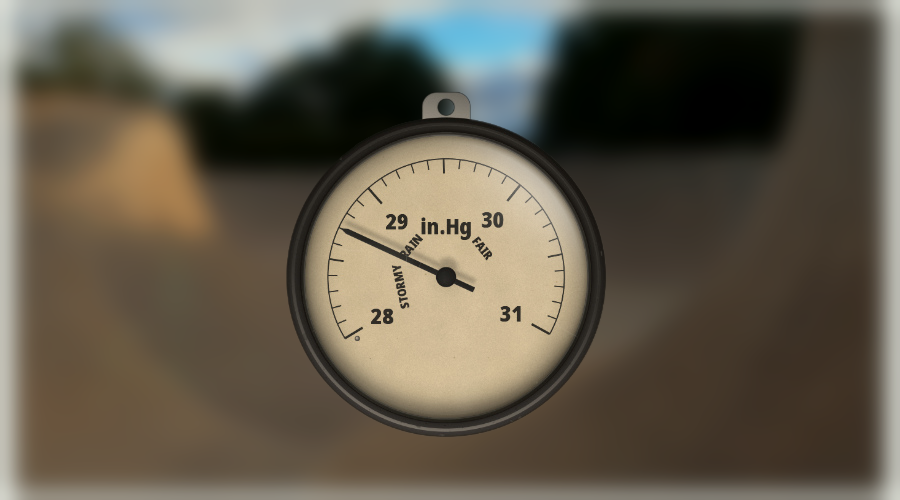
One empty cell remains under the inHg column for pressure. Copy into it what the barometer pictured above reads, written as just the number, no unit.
28.7
